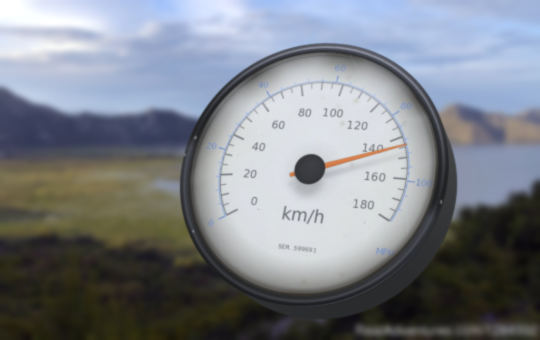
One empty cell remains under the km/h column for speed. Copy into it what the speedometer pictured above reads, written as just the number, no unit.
145
